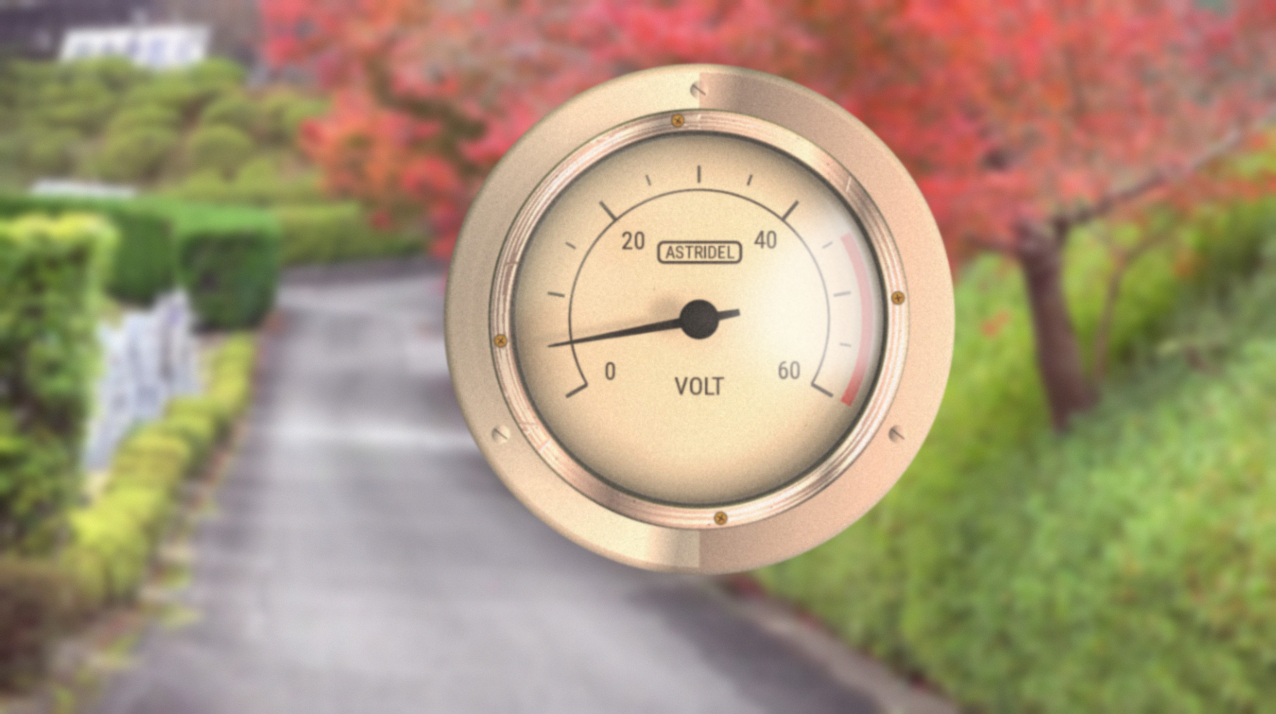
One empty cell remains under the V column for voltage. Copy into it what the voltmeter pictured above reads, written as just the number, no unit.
5
